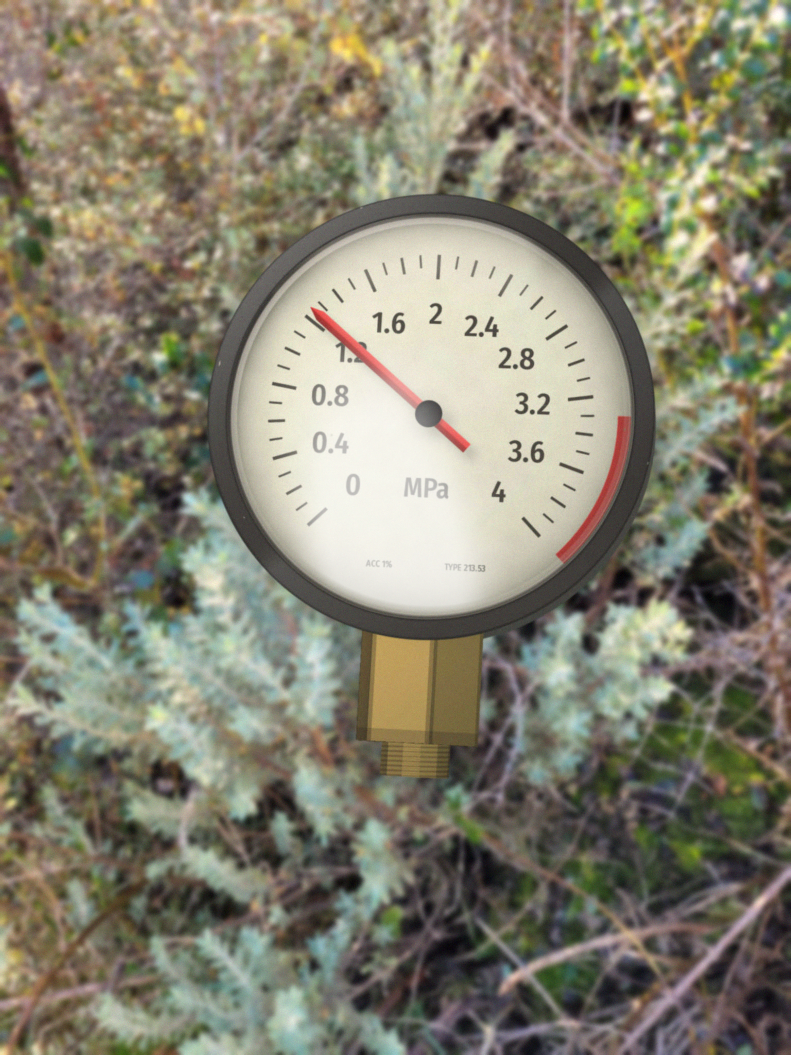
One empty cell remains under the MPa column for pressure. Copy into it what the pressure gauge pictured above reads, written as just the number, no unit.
1.25
